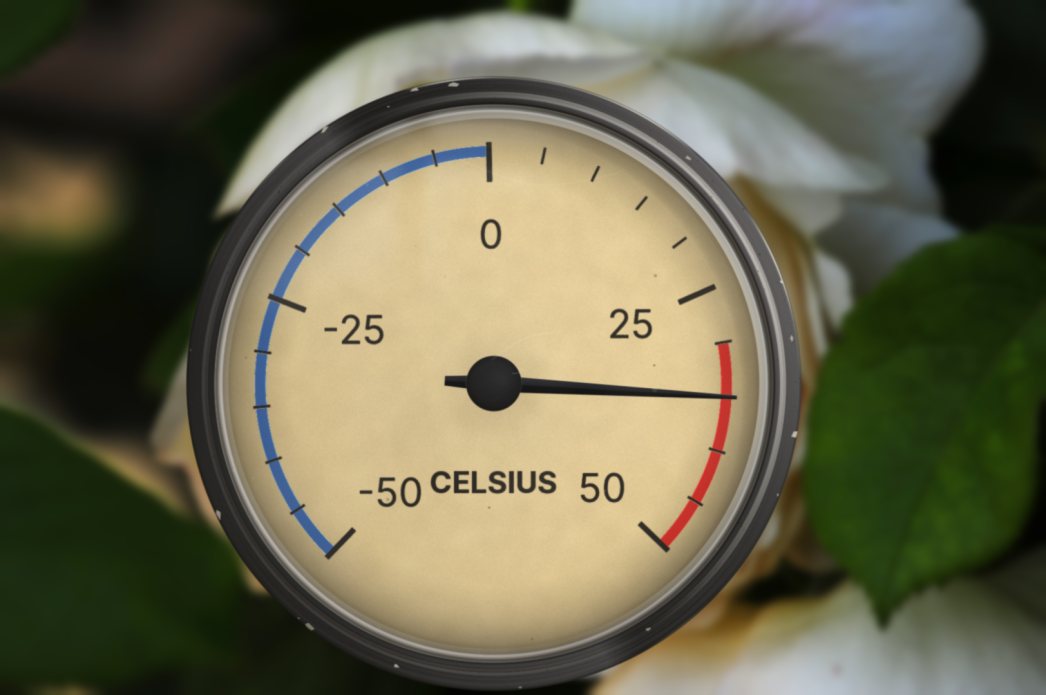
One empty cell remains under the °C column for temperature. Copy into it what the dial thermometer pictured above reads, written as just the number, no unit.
35
